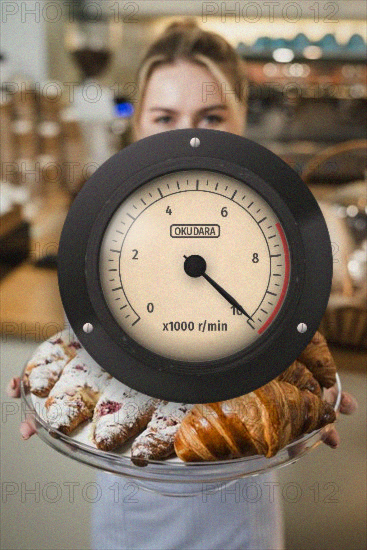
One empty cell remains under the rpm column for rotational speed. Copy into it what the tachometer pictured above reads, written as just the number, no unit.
9875
